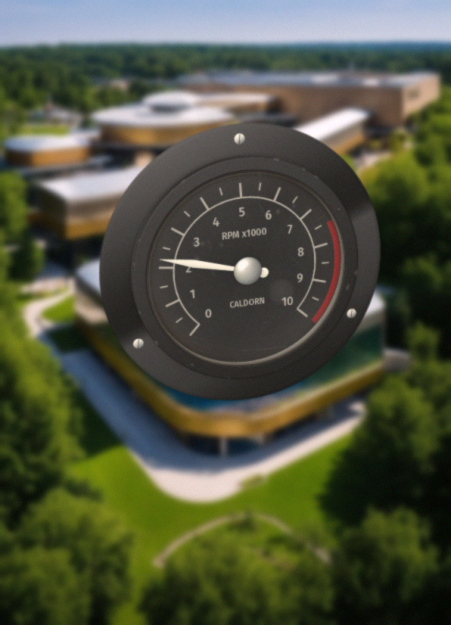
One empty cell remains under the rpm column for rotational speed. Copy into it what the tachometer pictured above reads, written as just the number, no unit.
2250
